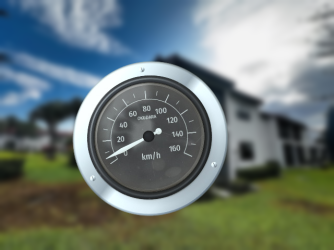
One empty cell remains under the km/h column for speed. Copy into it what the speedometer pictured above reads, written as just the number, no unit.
5
